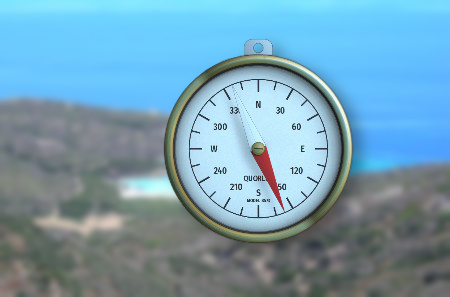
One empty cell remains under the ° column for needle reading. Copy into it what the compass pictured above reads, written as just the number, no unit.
157.5
